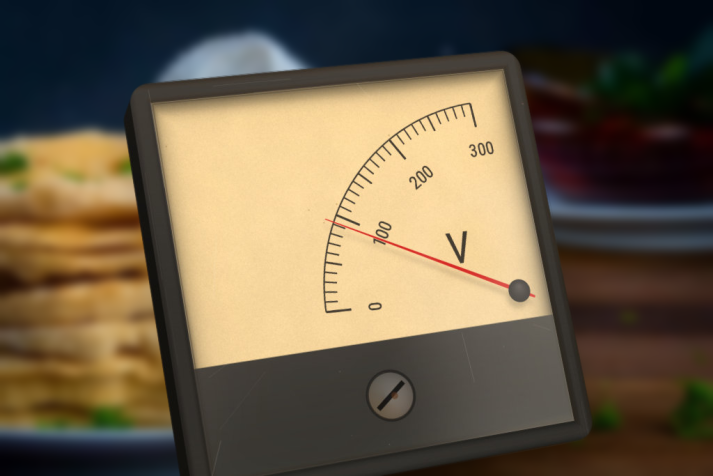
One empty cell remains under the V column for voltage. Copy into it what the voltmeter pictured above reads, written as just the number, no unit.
90
